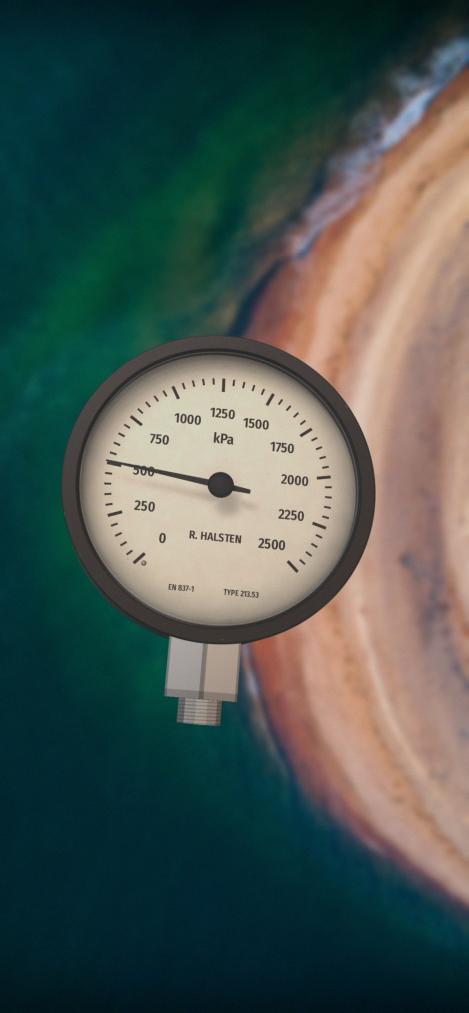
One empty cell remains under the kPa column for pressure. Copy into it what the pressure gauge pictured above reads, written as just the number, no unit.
500
